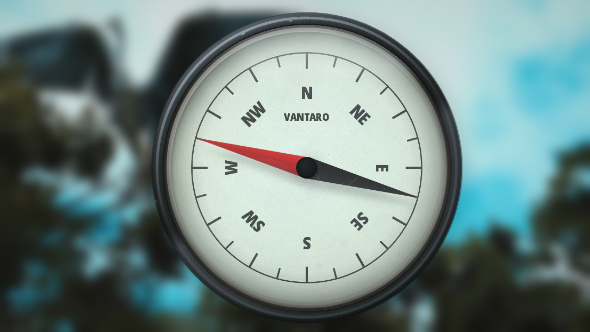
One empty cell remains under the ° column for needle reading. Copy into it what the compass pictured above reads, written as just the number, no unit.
285
